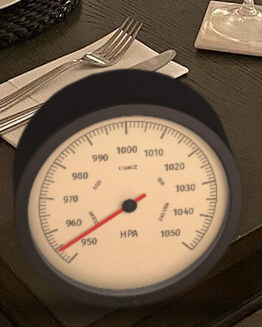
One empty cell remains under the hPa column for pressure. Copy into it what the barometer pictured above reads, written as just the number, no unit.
955
